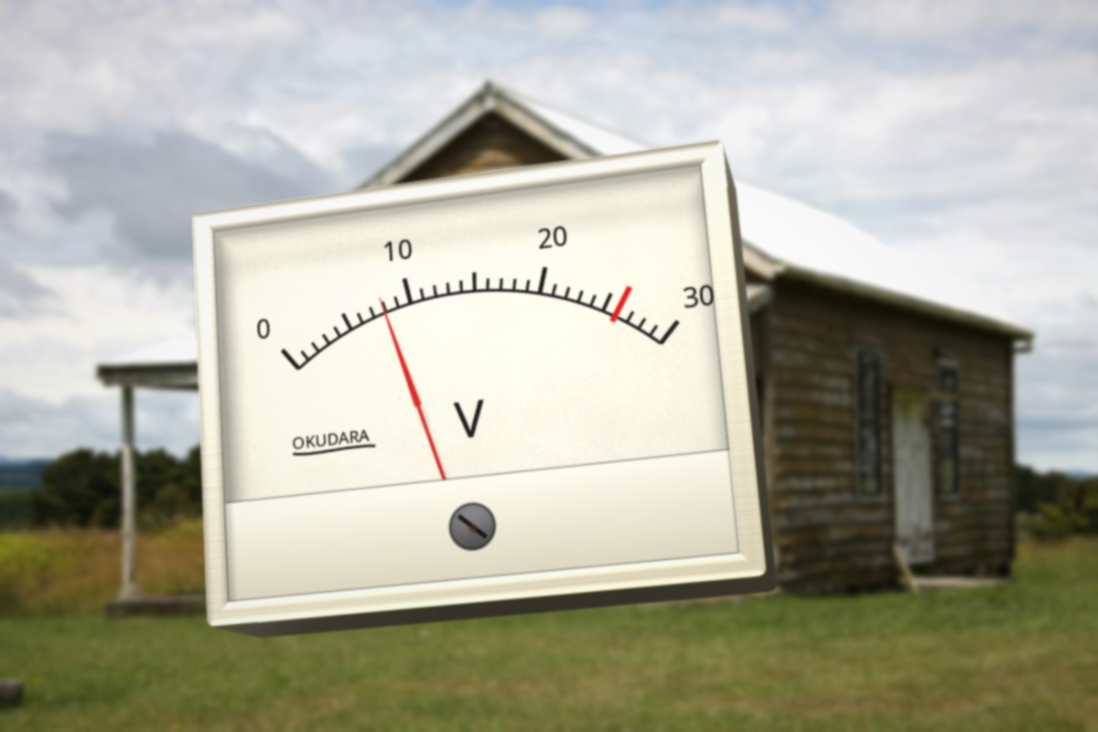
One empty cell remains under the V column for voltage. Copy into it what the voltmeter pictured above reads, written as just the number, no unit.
8
